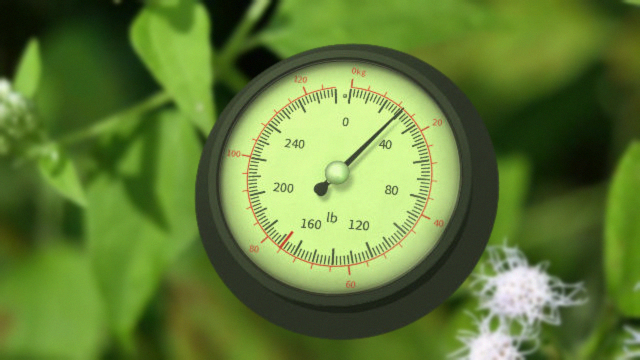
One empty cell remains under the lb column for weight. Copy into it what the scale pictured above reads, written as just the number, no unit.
30
